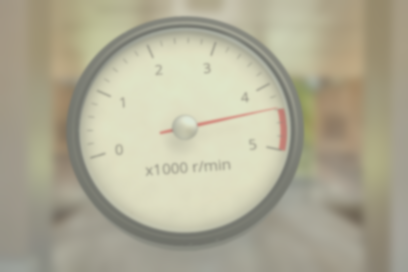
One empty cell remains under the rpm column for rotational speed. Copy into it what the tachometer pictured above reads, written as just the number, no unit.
4400
